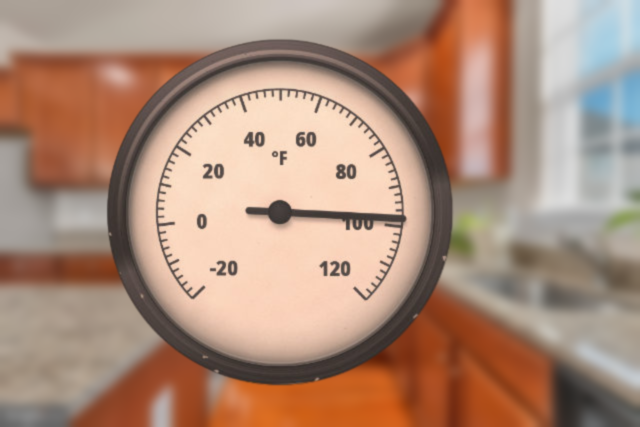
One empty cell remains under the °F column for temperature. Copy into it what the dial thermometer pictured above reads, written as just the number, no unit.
98
